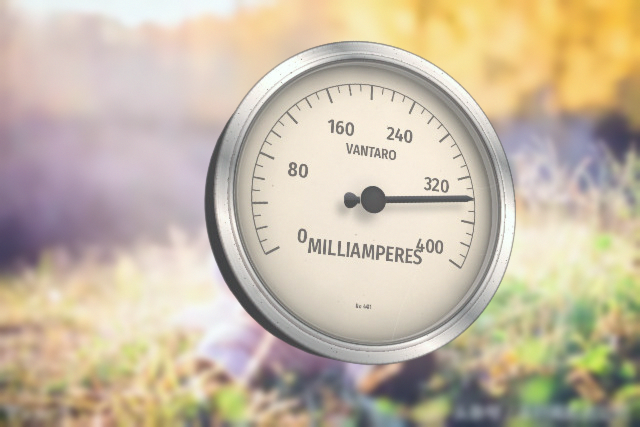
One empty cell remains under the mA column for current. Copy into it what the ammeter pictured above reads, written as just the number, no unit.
340
